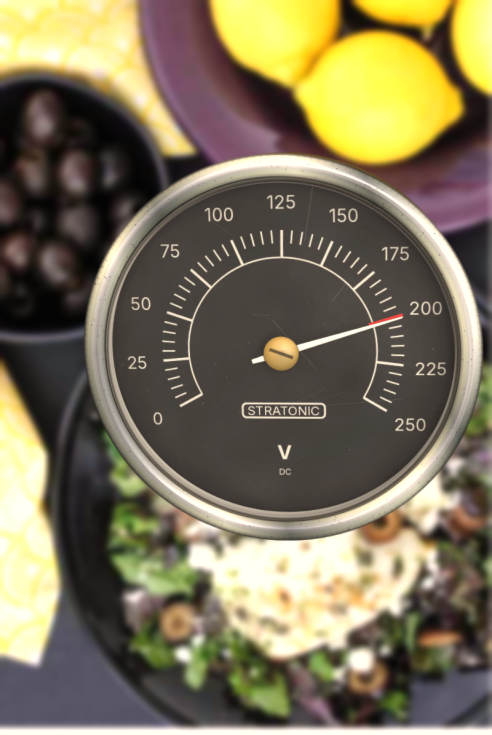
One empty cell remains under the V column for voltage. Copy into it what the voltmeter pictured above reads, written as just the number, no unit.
200
